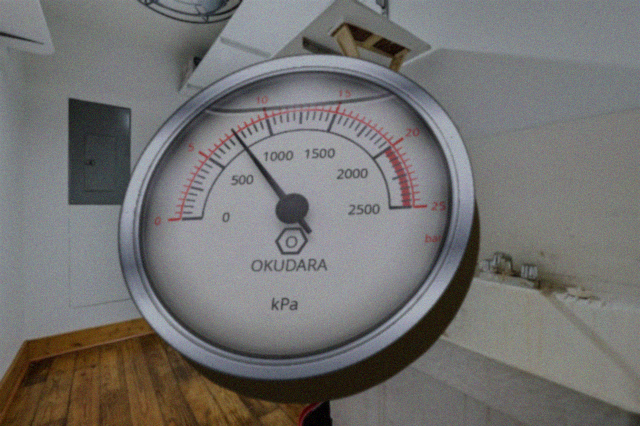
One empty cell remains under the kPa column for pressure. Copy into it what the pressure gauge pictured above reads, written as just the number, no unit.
750
